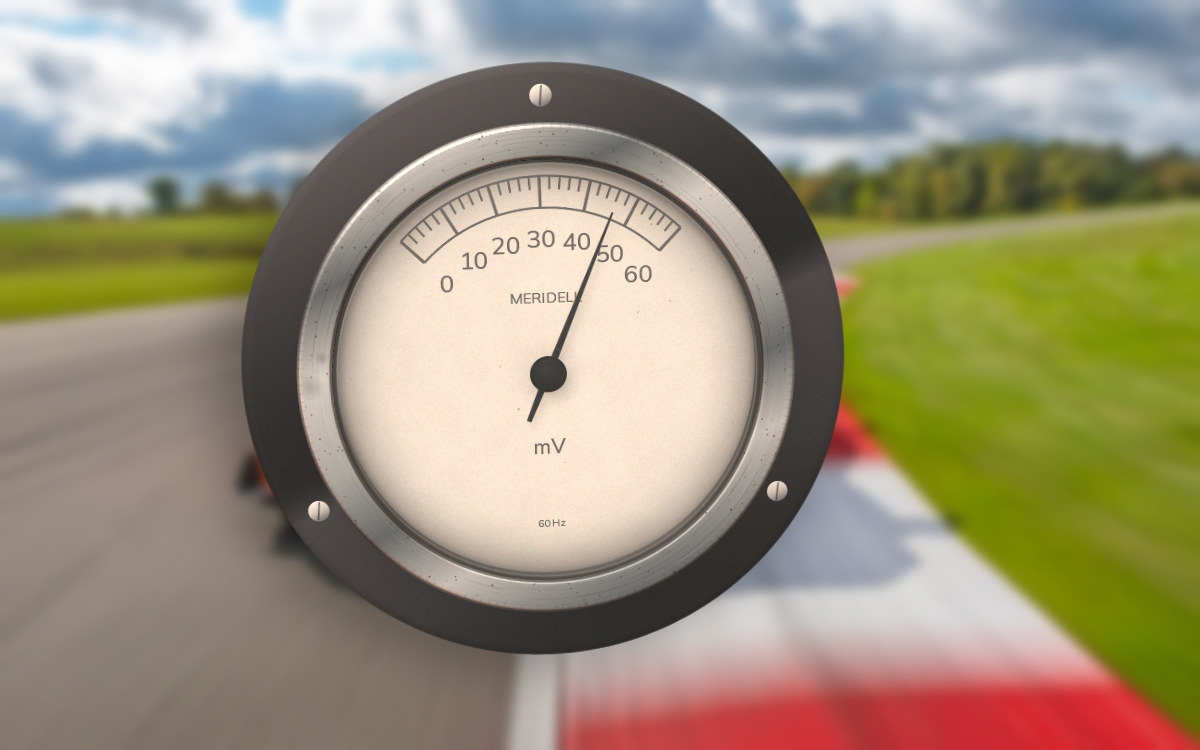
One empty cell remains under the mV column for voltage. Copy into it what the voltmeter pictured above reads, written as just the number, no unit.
46
